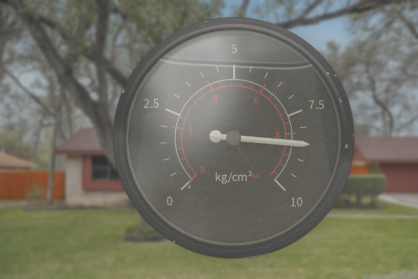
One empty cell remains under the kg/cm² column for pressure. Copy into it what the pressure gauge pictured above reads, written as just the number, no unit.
8.5
